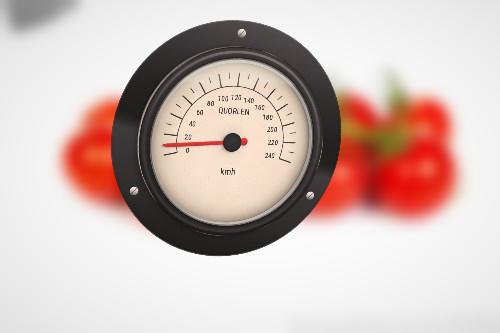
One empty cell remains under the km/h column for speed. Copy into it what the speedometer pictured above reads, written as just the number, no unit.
10
